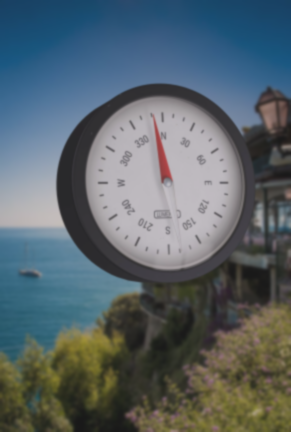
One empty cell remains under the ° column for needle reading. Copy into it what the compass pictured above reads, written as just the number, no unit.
350
